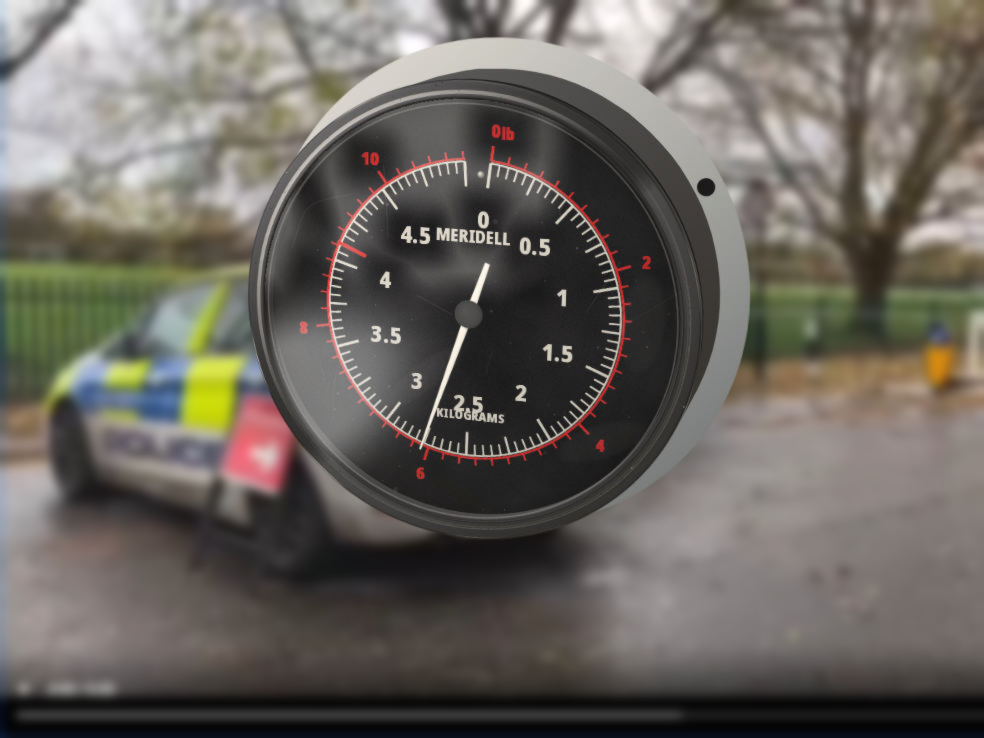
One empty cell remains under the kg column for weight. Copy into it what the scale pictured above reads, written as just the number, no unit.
2.75
